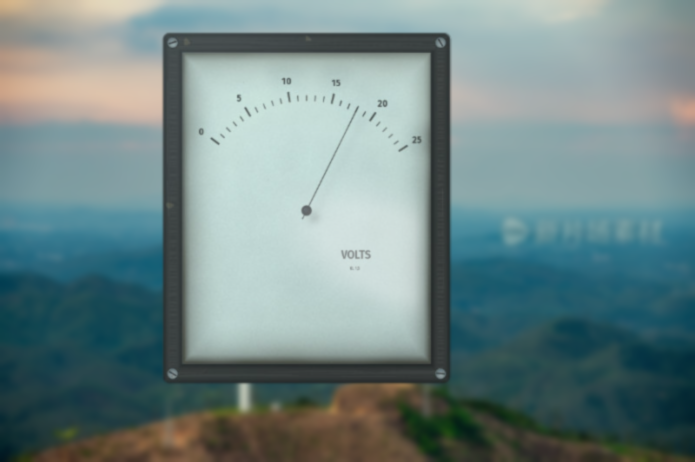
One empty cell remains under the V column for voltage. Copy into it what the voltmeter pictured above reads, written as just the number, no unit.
18
